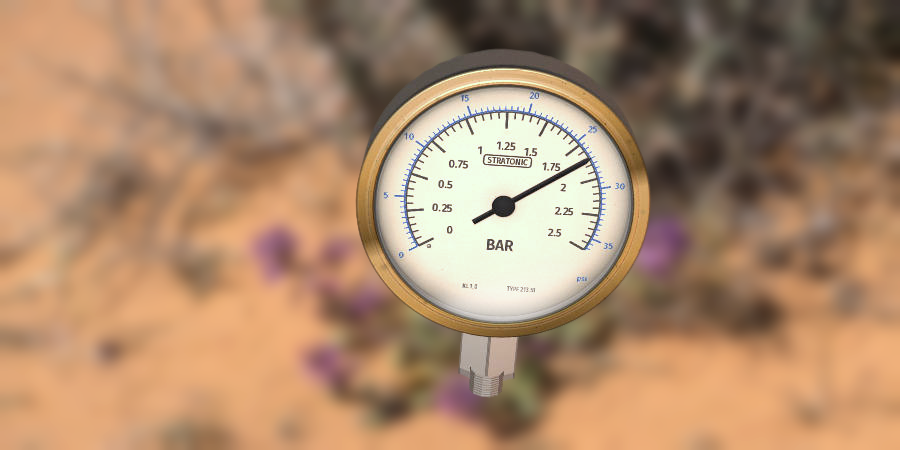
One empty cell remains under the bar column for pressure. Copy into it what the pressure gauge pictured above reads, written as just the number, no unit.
1.85
